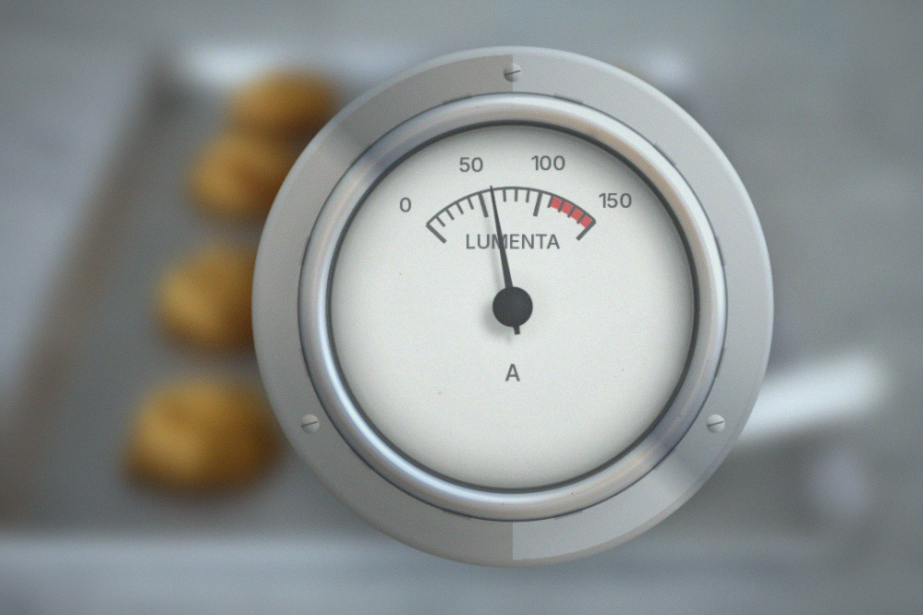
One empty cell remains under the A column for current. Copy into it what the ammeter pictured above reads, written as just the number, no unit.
60
